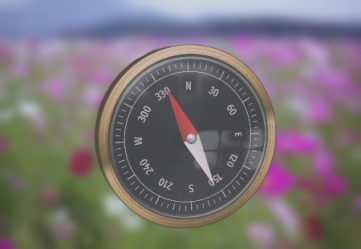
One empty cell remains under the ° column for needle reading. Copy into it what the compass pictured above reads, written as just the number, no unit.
335
